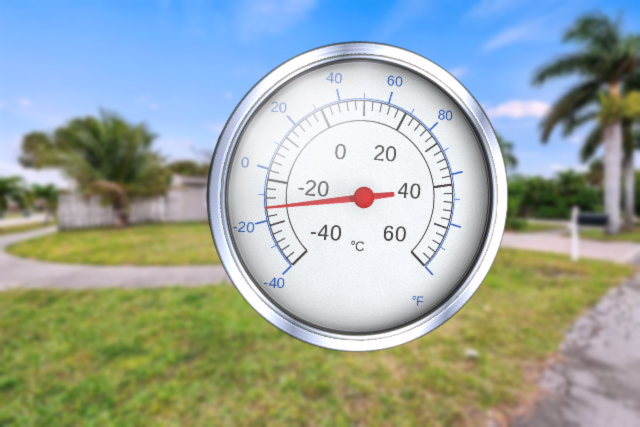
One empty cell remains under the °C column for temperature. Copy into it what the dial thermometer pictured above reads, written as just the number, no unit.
-26
